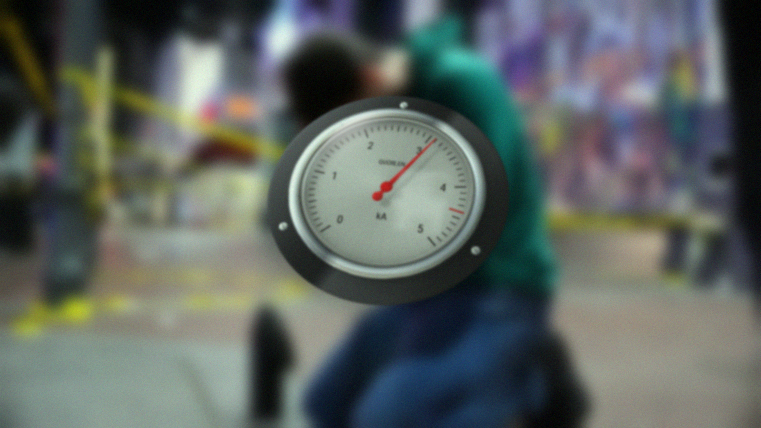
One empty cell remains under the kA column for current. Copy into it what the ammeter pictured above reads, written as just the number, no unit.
3.1
